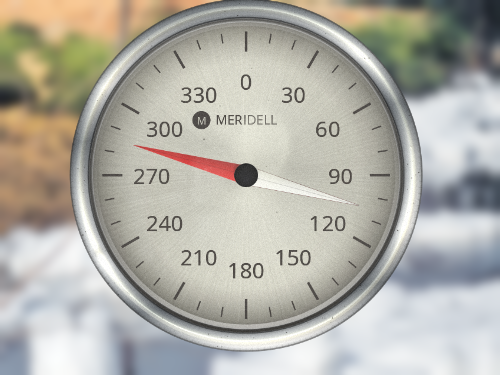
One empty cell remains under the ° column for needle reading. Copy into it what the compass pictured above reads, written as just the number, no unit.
285
